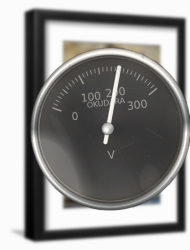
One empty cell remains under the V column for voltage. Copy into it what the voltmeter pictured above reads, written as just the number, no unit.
200
